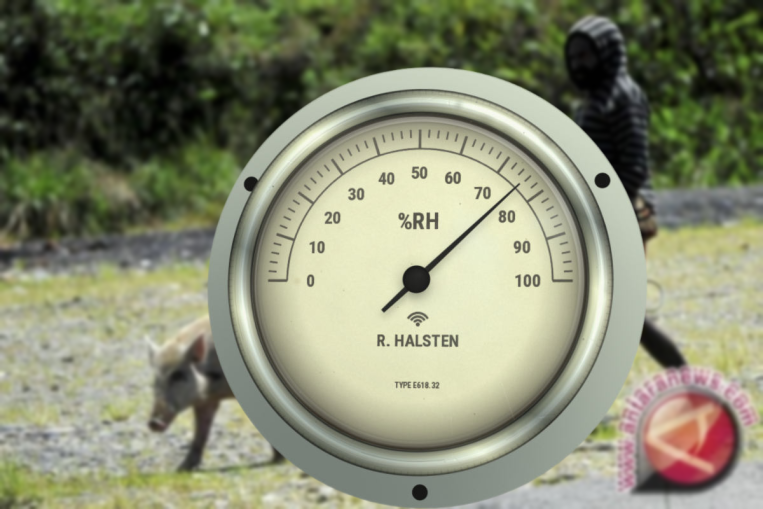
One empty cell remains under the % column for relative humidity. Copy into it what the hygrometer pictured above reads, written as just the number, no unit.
76
